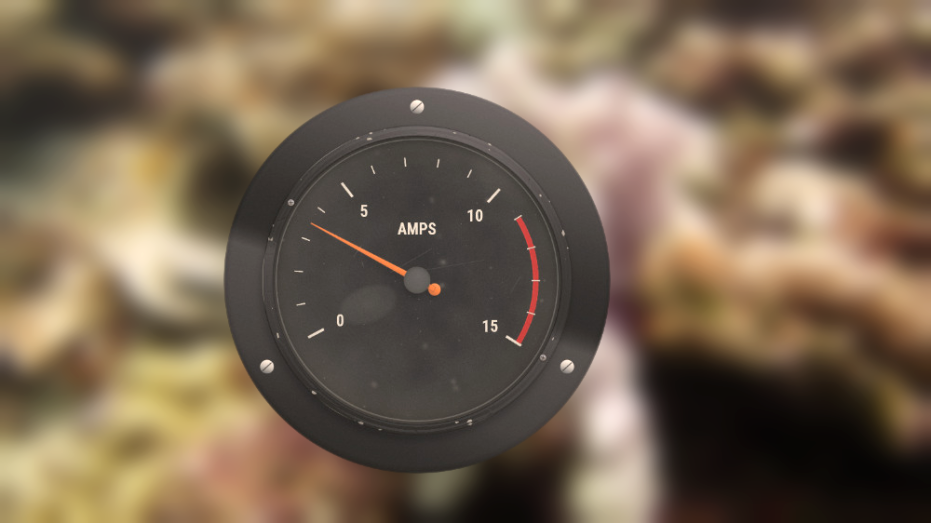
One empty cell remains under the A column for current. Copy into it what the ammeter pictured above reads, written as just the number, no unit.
3.5
